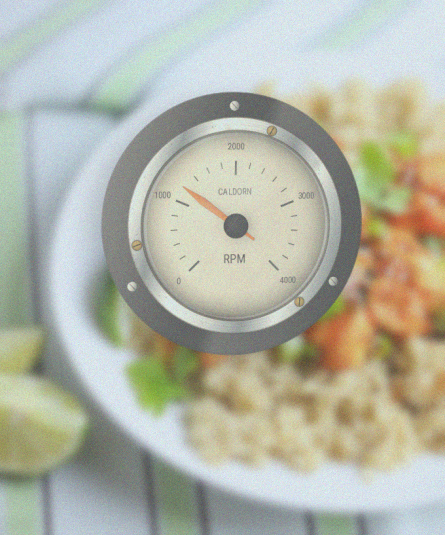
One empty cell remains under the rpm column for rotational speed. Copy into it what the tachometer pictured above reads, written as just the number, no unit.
1200
